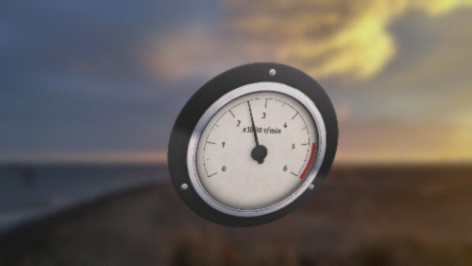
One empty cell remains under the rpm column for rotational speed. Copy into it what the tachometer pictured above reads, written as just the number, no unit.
2500
